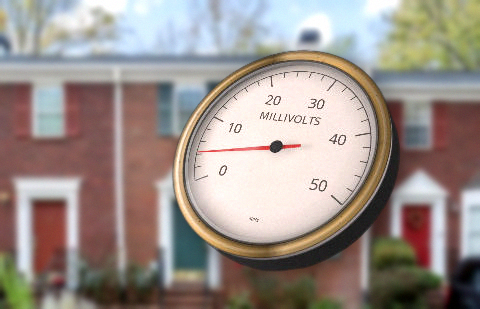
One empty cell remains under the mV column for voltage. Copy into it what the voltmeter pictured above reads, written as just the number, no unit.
4
